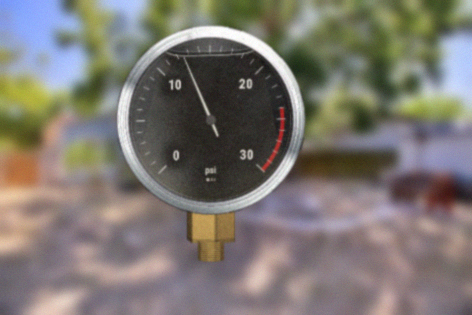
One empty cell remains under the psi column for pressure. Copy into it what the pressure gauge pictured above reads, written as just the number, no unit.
12.5
